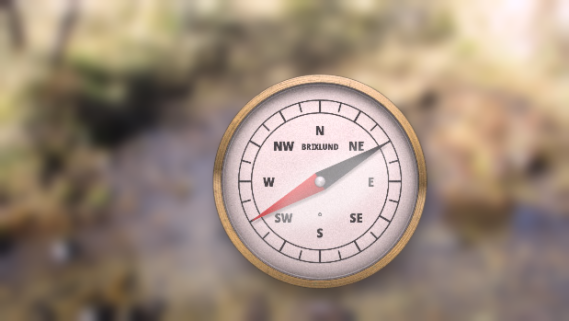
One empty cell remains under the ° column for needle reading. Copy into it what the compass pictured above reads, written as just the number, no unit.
240
